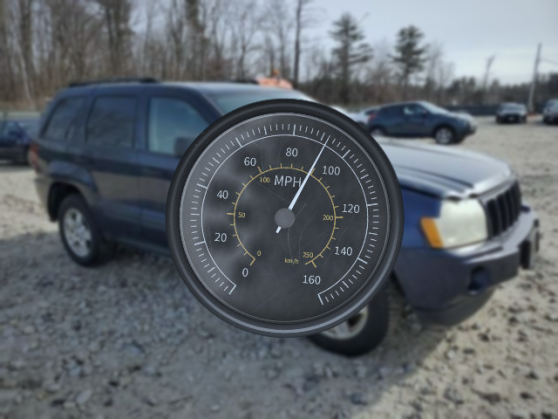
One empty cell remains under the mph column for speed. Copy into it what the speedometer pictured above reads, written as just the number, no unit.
92
